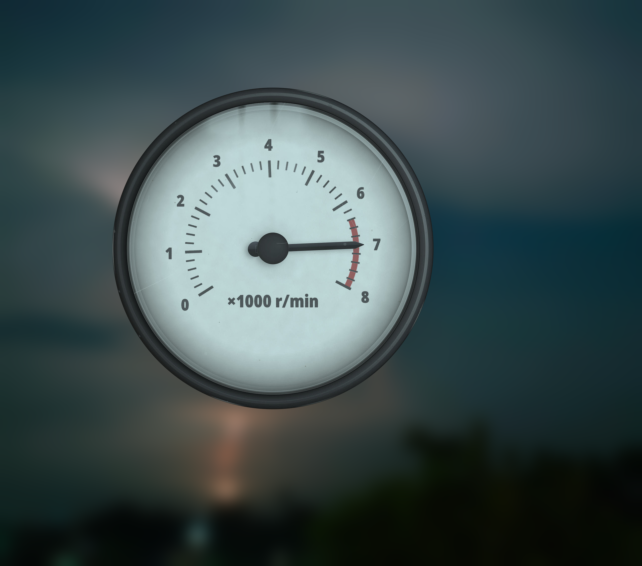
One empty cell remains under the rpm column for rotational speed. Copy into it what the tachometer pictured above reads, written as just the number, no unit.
7000
